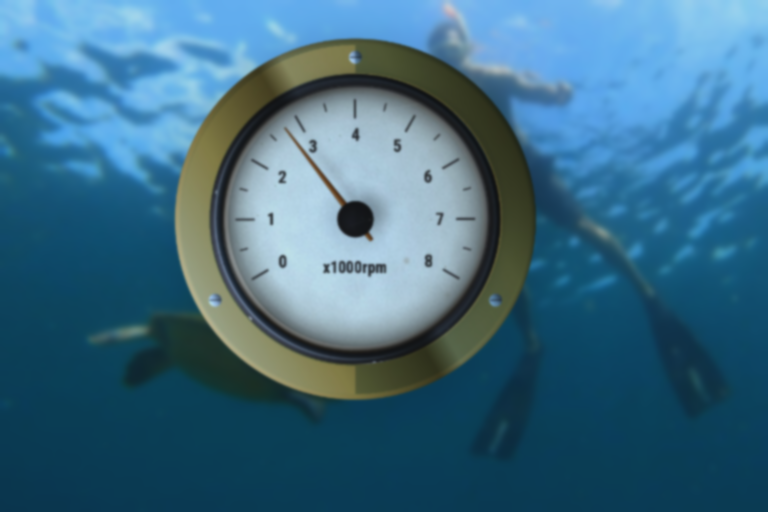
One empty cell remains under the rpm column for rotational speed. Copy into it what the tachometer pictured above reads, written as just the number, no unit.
2750
